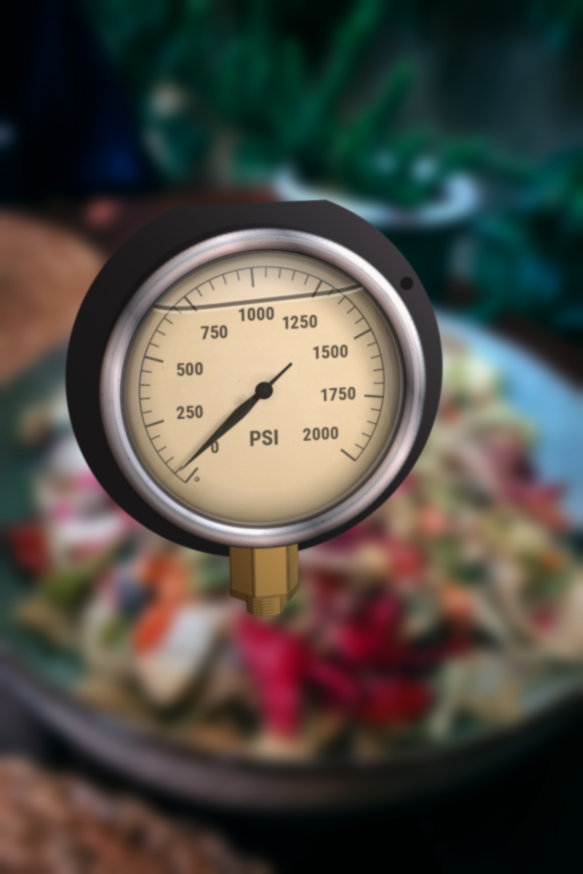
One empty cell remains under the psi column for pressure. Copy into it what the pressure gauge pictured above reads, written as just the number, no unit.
50
